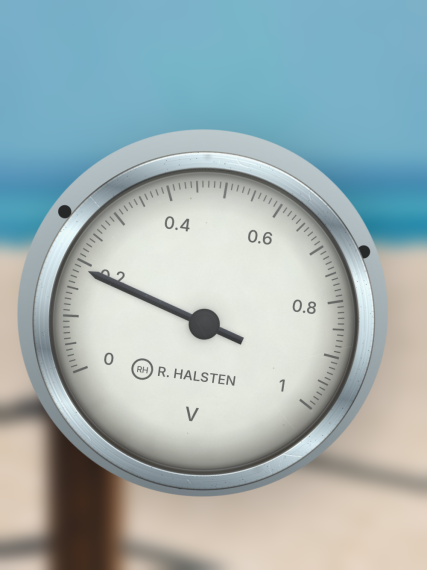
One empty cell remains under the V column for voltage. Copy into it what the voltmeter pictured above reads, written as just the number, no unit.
0.19
